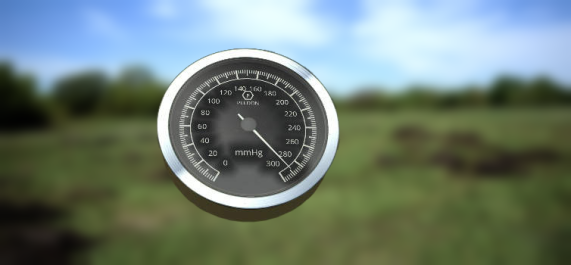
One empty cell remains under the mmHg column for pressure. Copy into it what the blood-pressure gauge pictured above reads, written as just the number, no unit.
290
